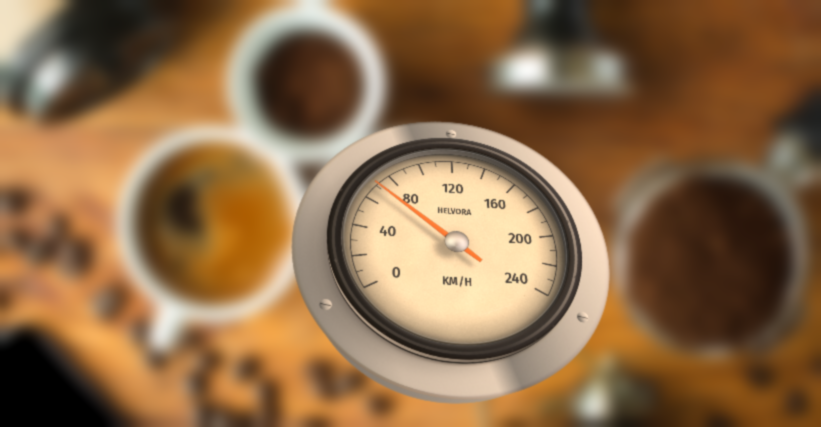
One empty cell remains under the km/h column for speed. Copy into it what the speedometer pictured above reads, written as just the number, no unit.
70
